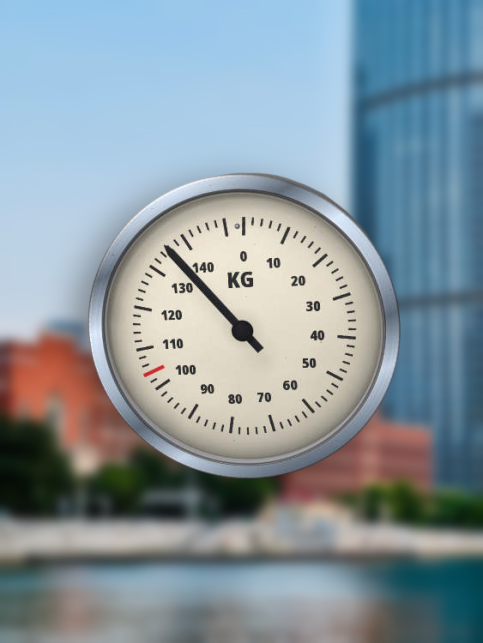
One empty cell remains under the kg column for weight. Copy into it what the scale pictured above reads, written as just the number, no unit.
136
